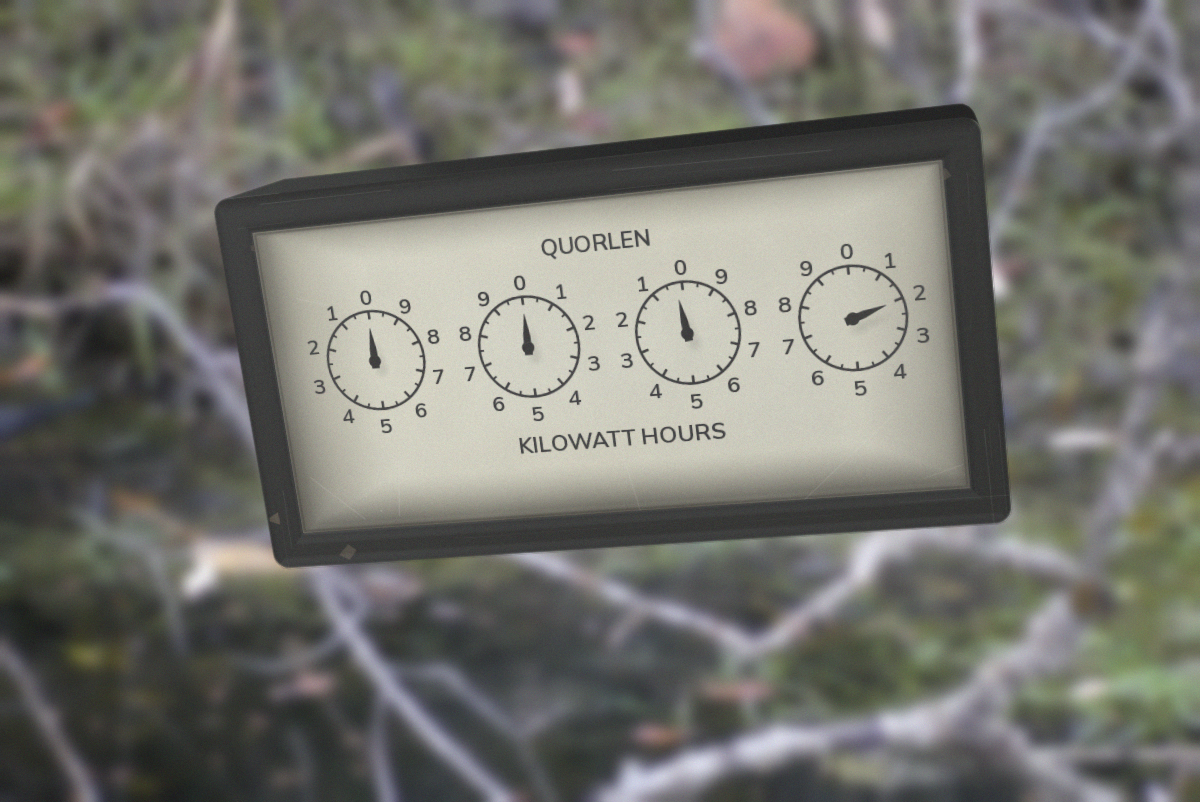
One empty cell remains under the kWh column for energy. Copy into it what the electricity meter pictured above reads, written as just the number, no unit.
2
